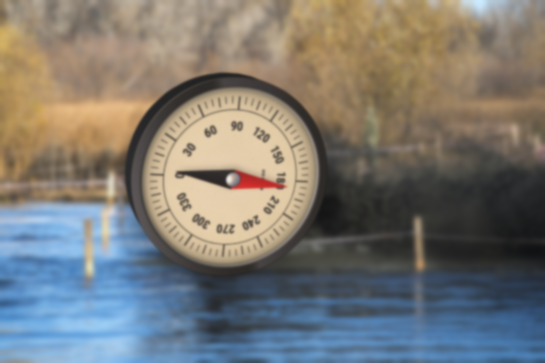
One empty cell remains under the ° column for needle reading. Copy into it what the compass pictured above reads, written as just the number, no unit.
185
